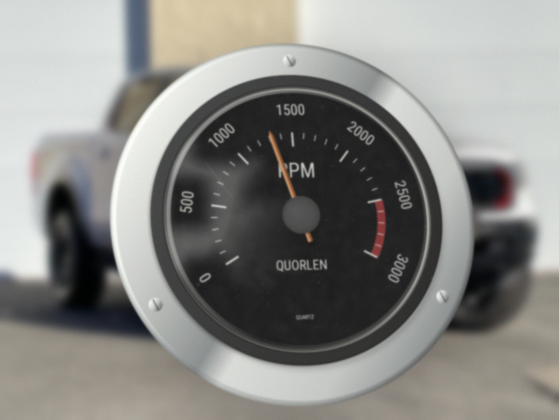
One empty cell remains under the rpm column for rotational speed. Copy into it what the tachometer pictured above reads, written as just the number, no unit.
1300
